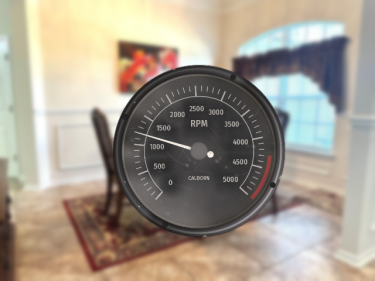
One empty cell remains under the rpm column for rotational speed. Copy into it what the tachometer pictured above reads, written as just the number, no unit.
1200
